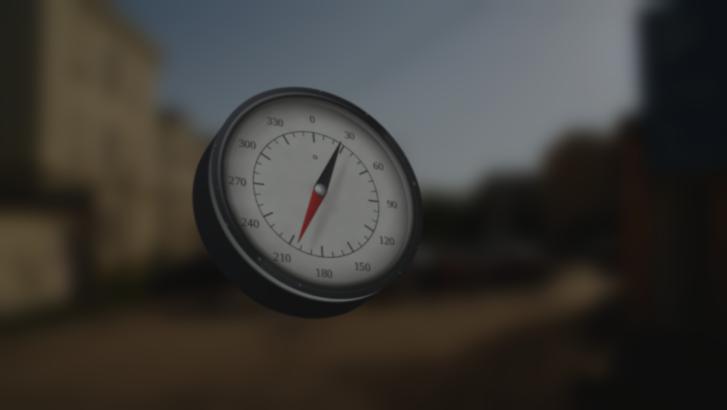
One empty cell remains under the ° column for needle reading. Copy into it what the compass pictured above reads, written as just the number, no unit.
205
